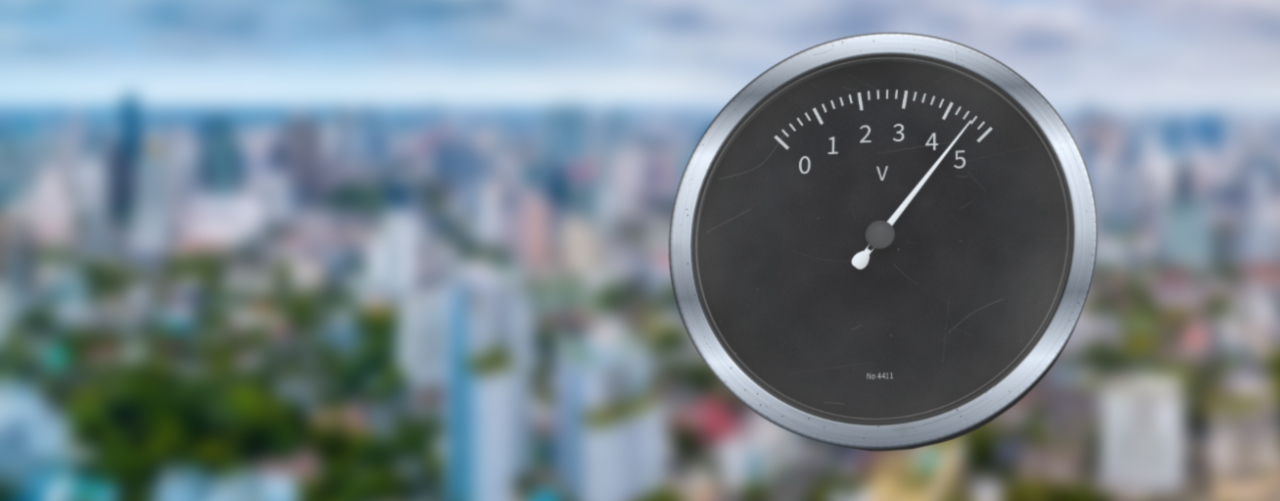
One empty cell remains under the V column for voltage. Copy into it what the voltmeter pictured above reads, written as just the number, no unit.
4.6
